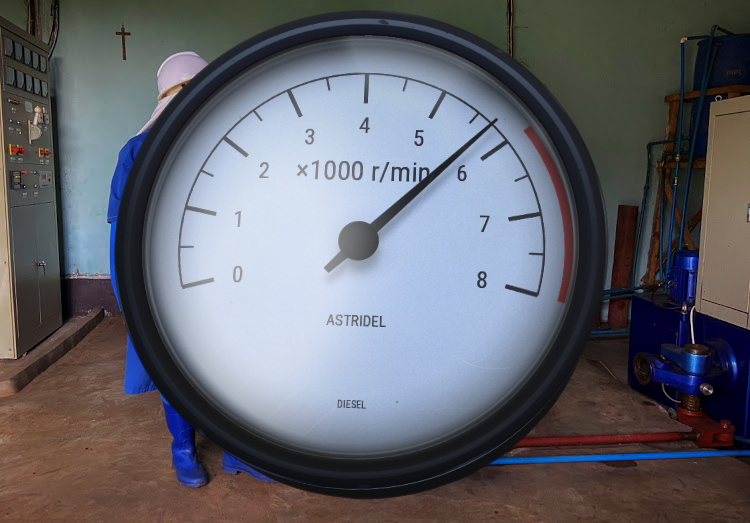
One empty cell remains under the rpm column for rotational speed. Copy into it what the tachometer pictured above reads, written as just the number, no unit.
5750
